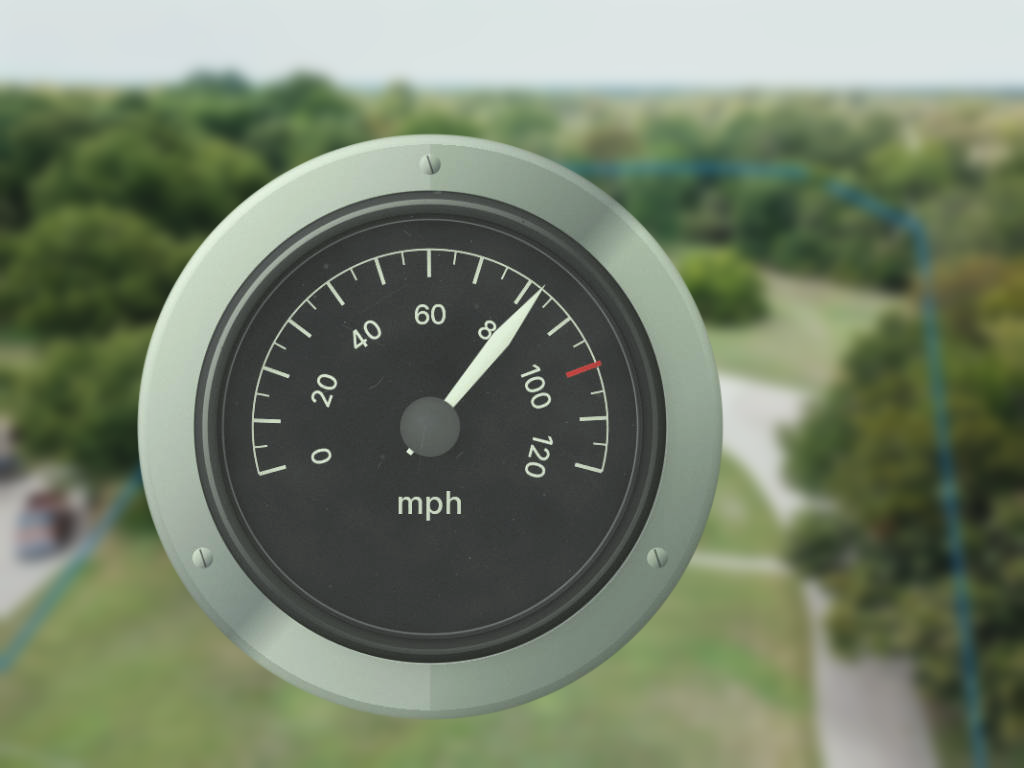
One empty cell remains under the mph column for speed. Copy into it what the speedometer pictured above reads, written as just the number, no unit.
82.5
